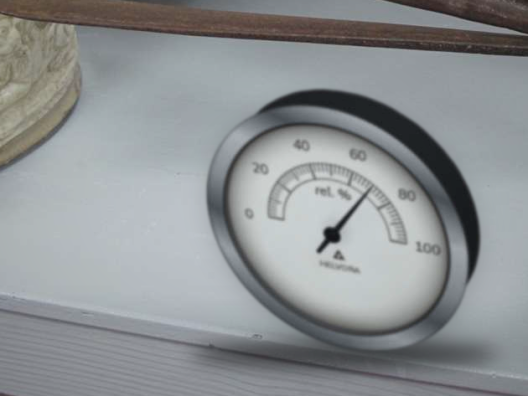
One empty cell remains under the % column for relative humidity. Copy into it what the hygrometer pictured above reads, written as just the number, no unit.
70
